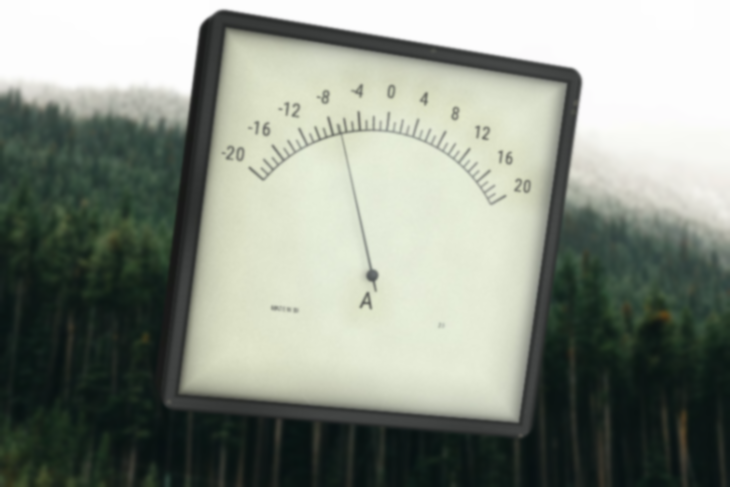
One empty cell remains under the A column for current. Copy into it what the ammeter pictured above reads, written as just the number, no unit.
-7
